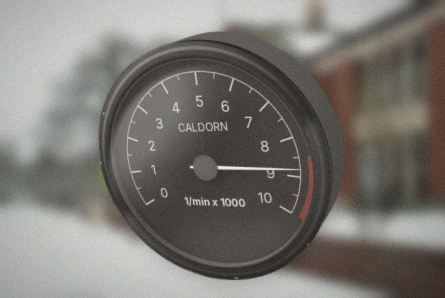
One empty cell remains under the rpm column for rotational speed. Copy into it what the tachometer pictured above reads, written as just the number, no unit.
8750
